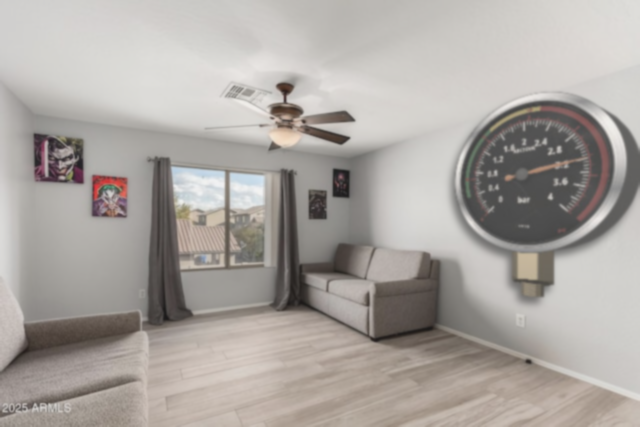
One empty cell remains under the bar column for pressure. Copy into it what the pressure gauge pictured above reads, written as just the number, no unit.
3.2
